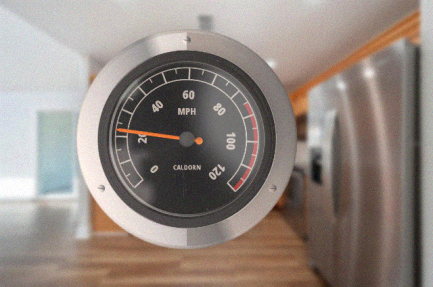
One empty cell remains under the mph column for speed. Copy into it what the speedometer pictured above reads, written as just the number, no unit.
22.5
